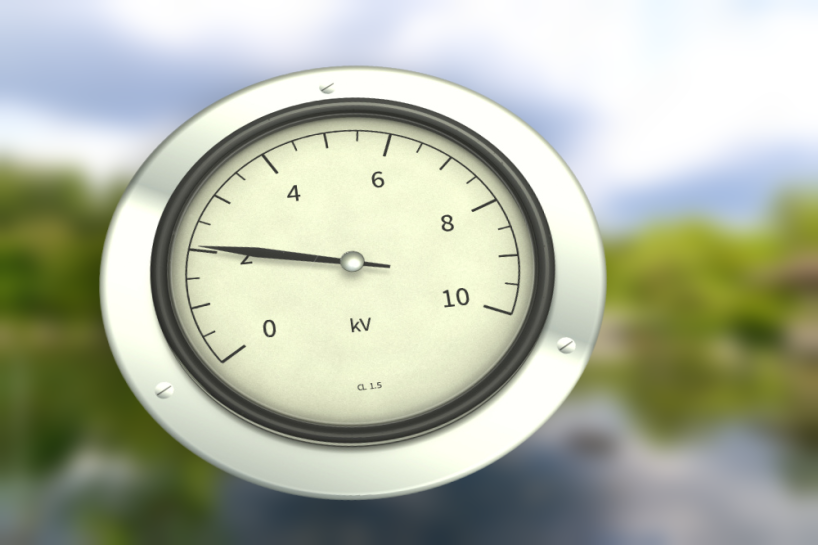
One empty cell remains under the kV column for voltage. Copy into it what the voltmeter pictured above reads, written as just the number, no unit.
2
